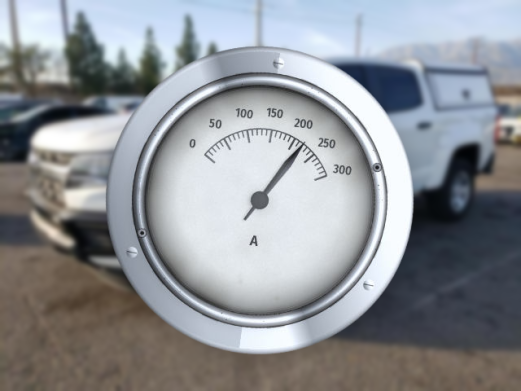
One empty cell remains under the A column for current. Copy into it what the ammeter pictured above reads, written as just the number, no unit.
220
